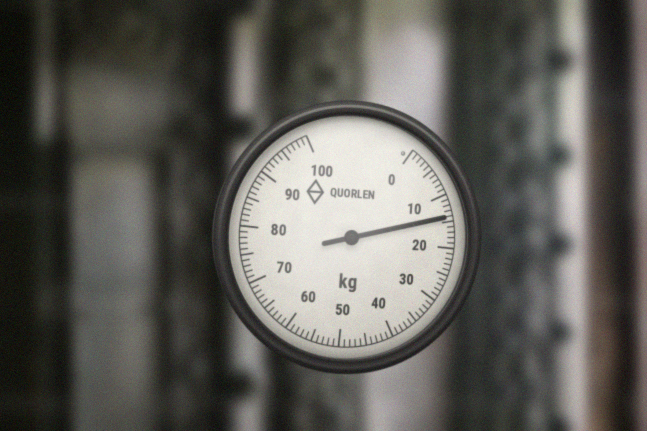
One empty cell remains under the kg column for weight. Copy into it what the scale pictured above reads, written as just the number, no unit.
14
